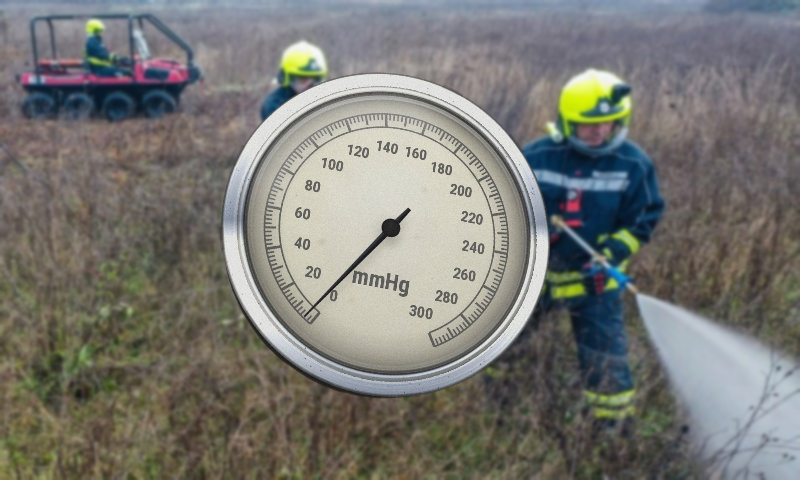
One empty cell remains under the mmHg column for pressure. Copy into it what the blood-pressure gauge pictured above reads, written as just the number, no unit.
4
